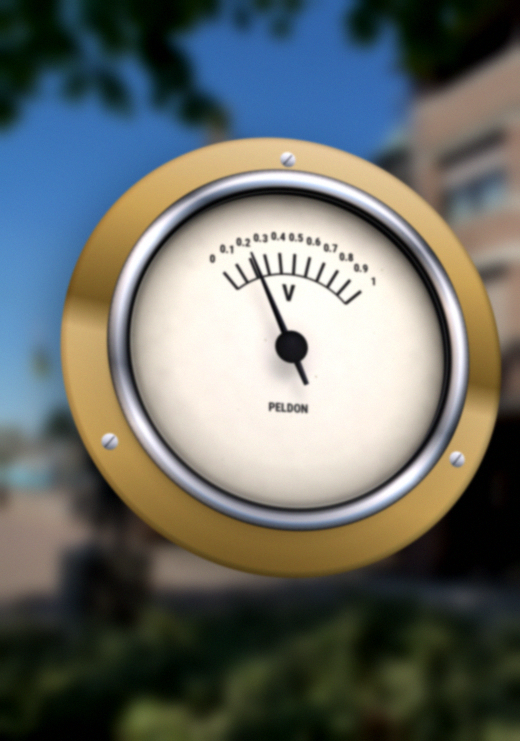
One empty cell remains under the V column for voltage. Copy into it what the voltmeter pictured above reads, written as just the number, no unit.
0.2
